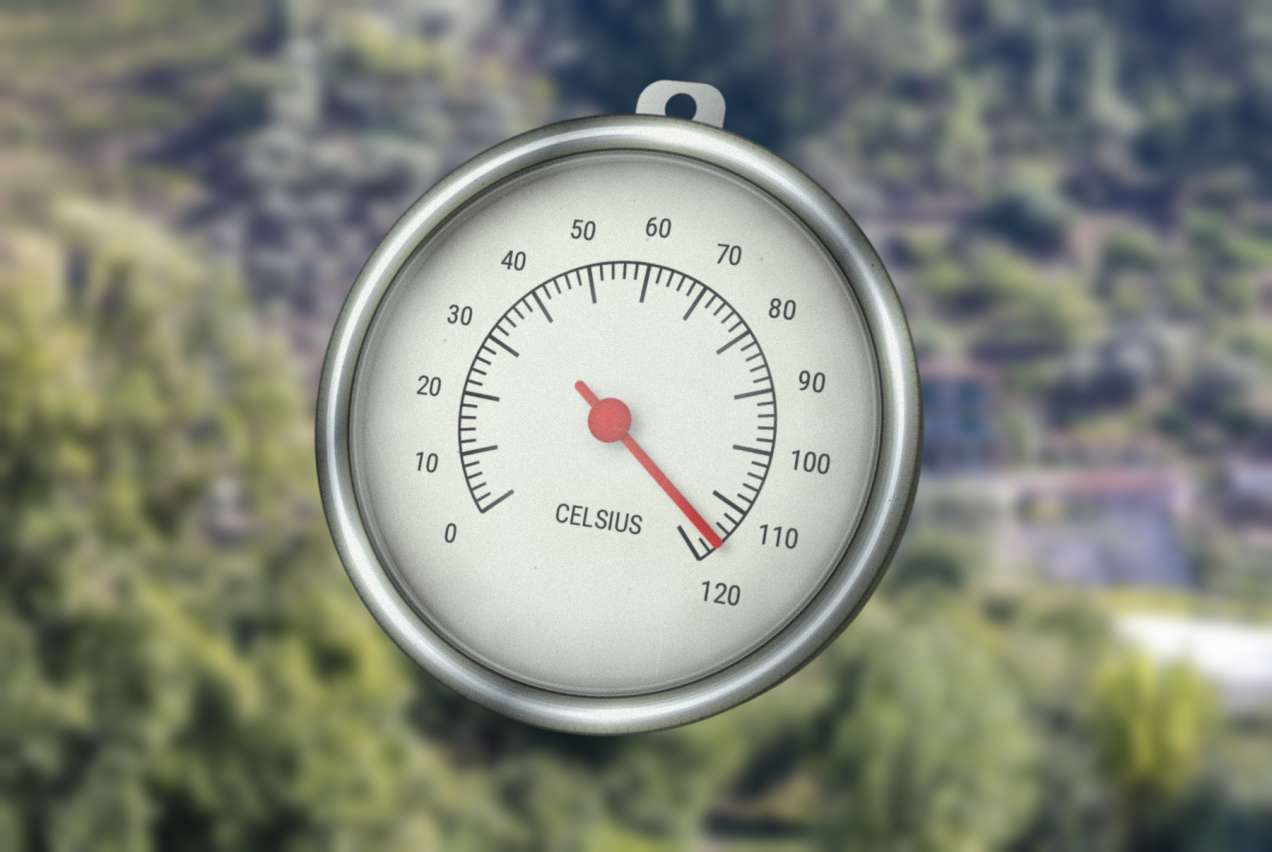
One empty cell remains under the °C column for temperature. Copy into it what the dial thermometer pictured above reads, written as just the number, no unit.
116
